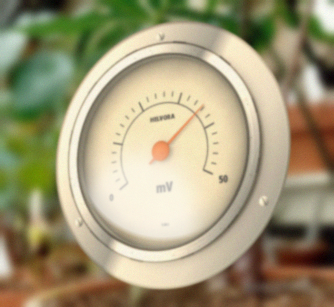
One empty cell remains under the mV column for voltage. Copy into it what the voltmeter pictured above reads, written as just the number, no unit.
36
